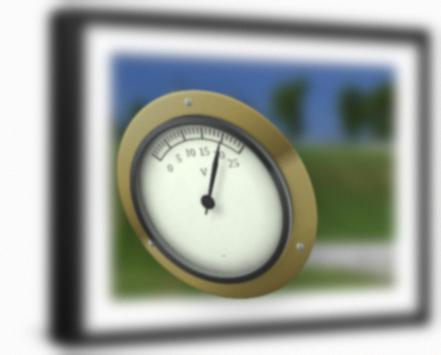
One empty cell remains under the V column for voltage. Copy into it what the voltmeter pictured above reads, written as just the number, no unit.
20
